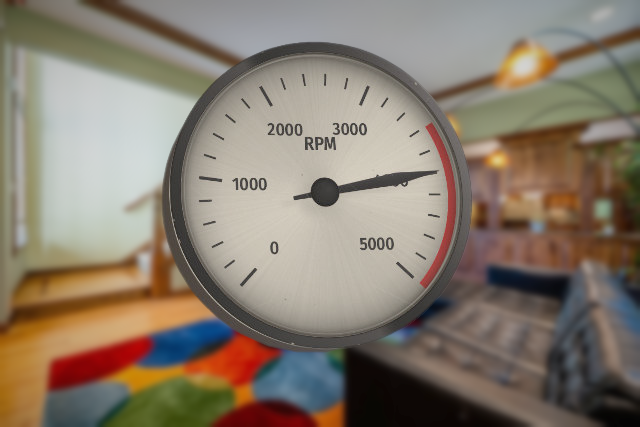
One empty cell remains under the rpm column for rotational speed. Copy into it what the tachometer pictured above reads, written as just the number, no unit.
4000
